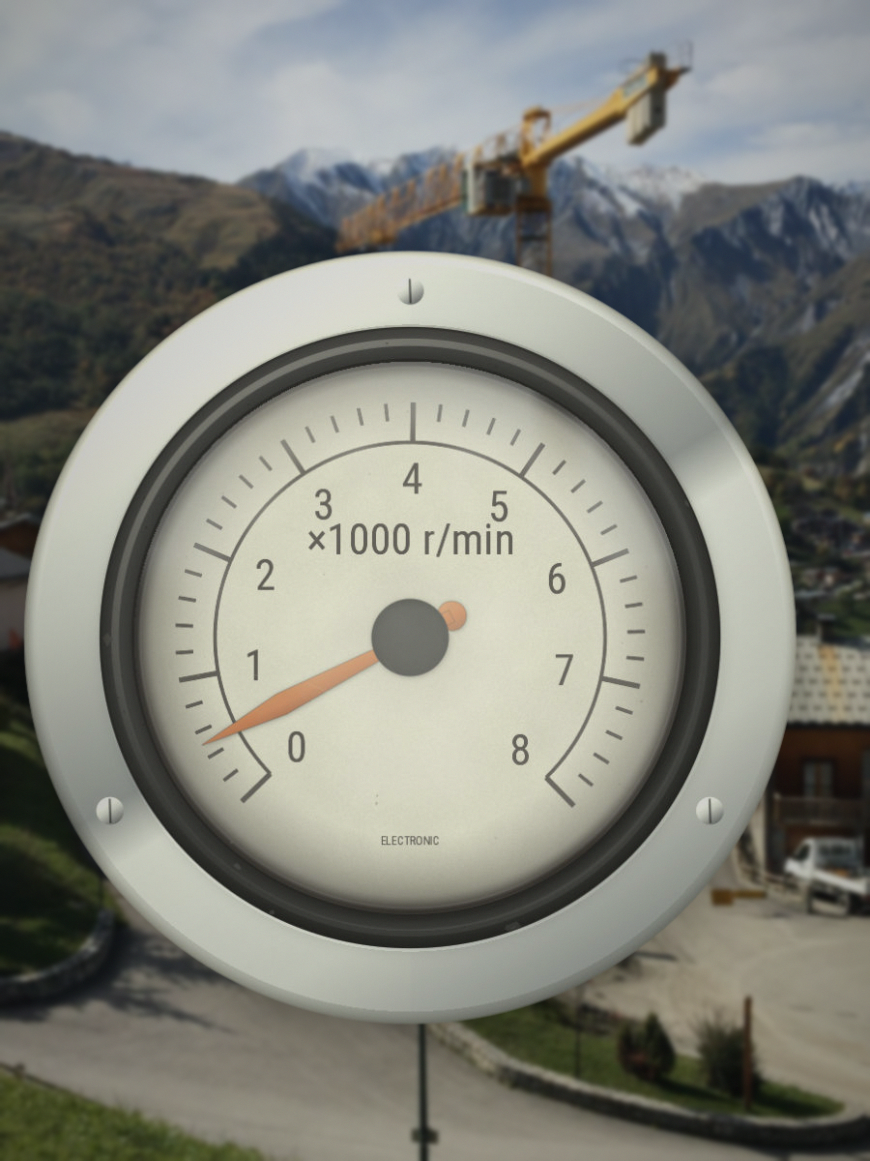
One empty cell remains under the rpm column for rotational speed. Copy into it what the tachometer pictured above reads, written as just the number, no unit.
500
